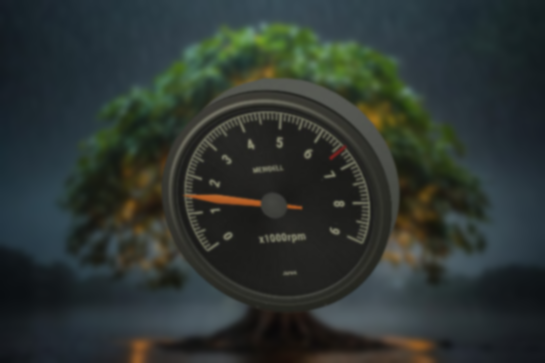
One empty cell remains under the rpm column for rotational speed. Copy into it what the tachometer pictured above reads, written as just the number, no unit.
1500
